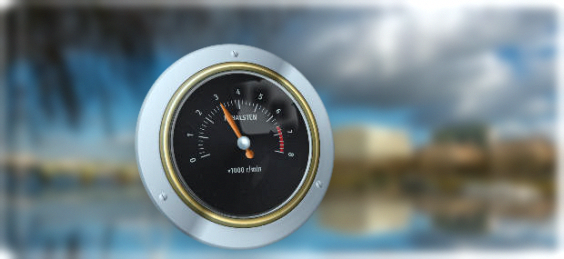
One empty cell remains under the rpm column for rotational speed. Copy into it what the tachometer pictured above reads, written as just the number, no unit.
3000
